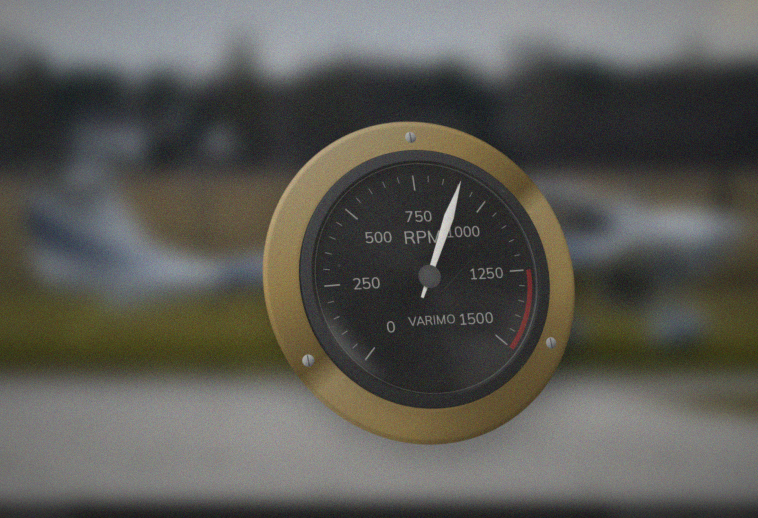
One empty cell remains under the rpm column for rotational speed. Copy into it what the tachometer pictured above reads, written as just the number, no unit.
900
